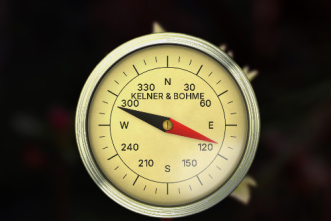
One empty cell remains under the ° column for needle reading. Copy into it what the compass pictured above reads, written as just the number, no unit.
110
